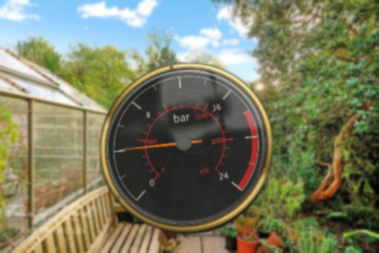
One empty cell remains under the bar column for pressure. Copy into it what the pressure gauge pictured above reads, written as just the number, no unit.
4
